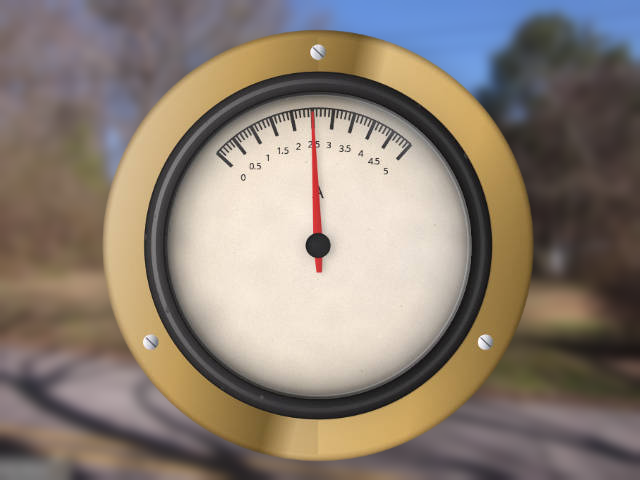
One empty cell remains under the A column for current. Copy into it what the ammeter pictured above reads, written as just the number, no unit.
2.5
